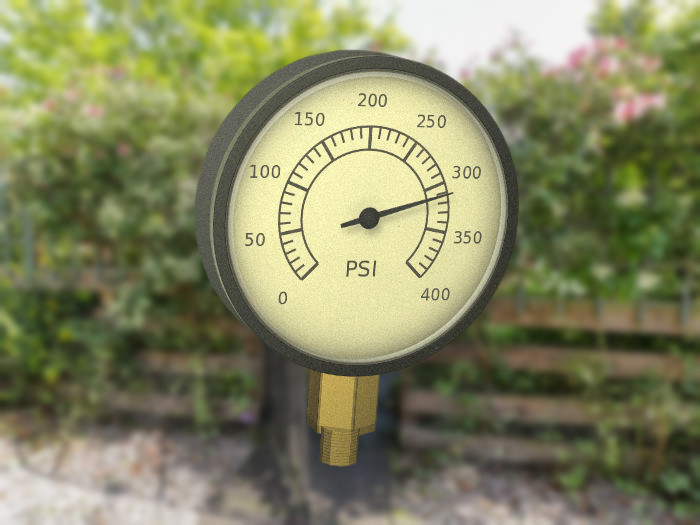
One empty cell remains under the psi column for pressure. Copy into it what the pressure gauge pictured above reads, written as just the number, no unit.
310
